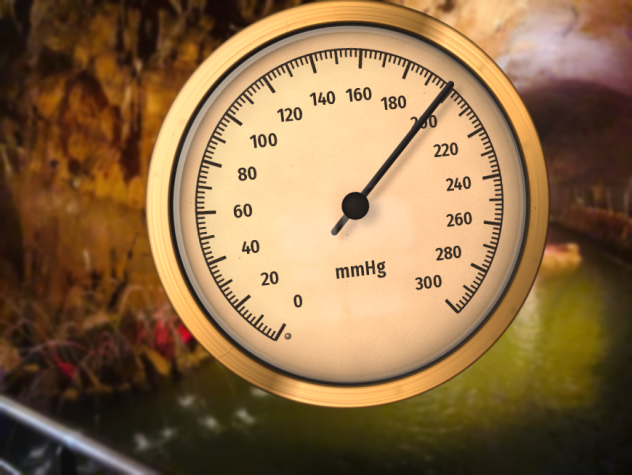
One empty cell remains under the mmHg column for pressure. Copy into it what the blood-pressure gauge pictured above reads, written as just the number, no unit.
198
